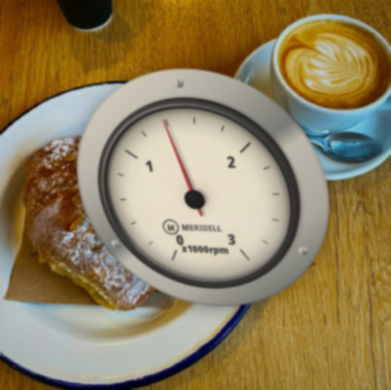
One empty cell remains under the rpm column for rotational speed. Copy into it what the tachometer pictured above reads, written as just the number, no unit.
1400
